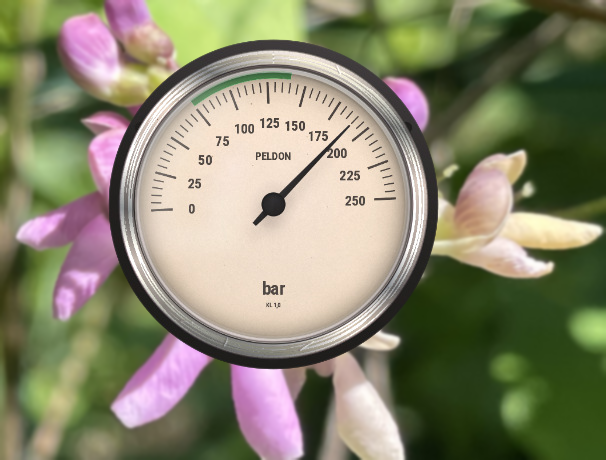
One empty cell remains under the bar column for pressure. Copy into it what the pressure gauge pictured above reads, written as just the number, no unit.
190
